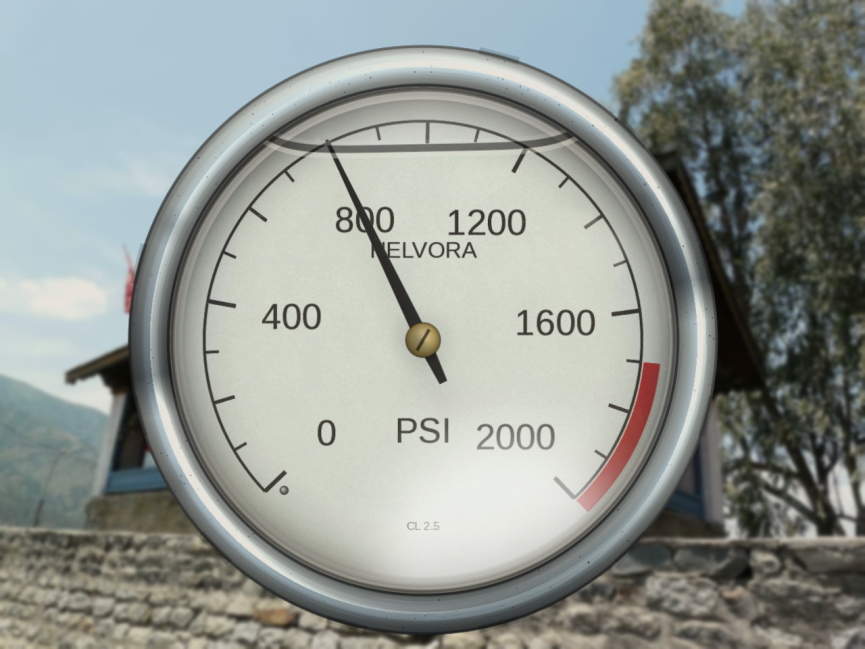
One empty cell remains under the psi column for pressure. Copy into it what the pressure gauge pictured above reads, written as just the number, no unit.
800
